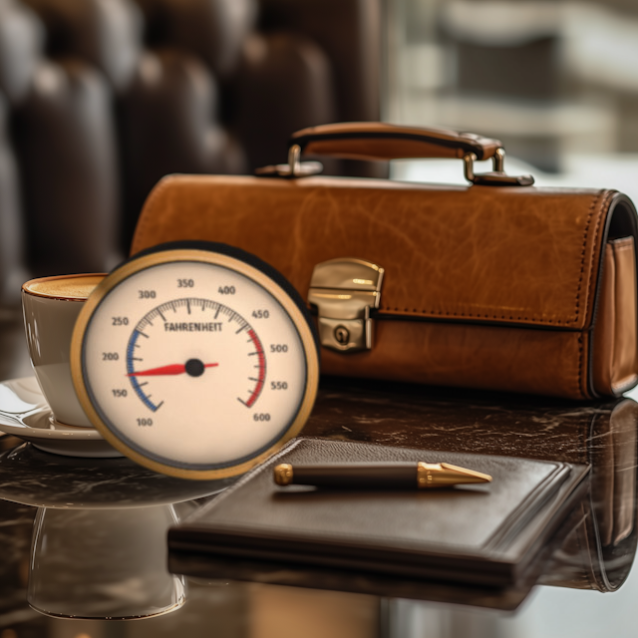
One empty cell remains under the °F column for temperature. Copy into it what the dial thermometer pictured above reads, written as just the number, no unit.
175
